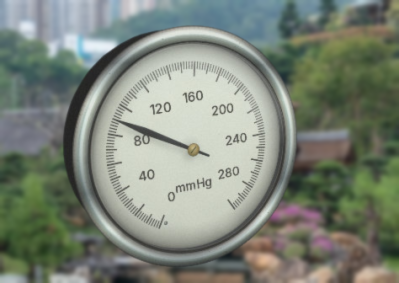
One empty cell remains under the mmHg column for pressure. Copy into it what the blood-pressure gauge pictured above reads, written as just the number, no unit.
90
